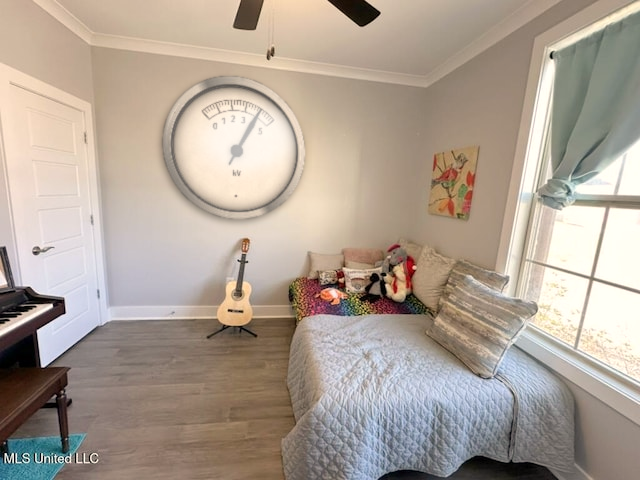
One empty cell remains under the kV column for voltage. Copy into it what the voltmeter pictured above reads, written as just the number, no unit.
4
